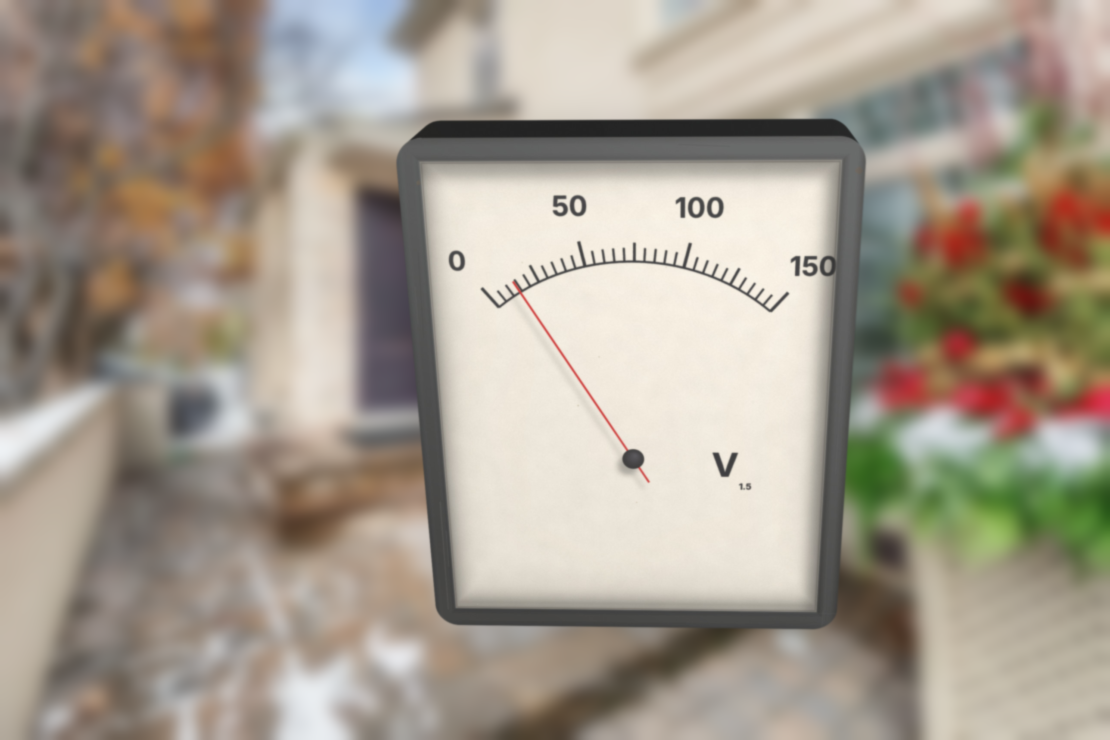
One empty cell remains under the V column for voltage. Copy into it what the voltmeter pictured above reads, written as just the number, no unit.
15
